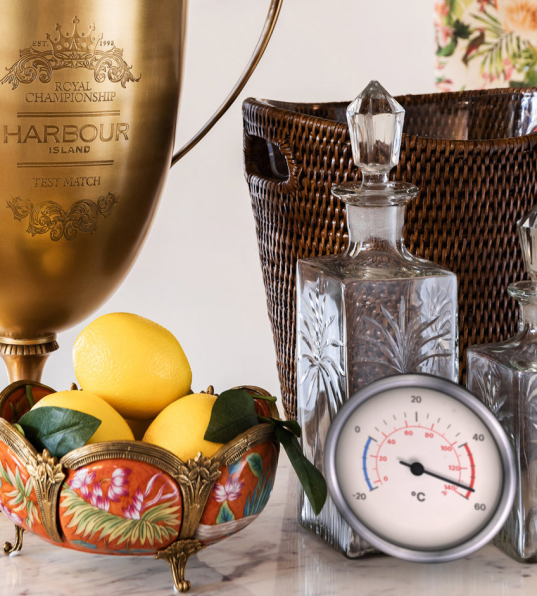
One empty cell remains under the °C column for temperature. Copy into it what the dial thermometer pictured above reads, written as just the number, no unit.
56
